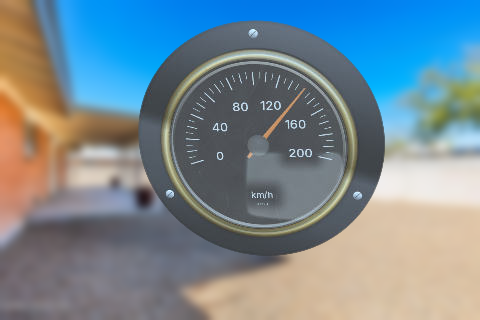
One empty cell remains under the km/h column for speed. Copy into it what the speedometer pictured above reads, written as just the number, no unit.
140
